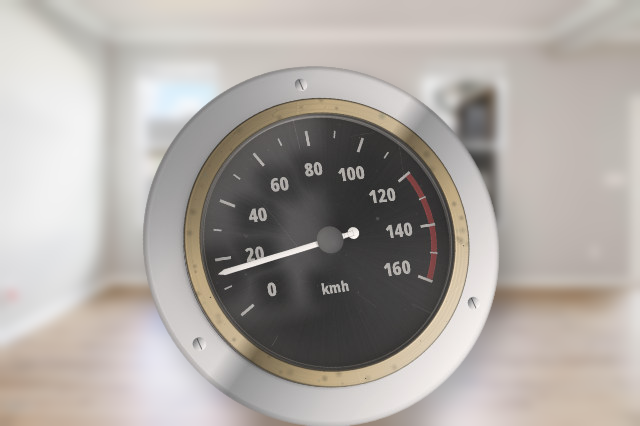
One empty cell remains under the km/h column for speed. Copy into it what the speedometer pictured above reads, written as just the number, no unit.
15
